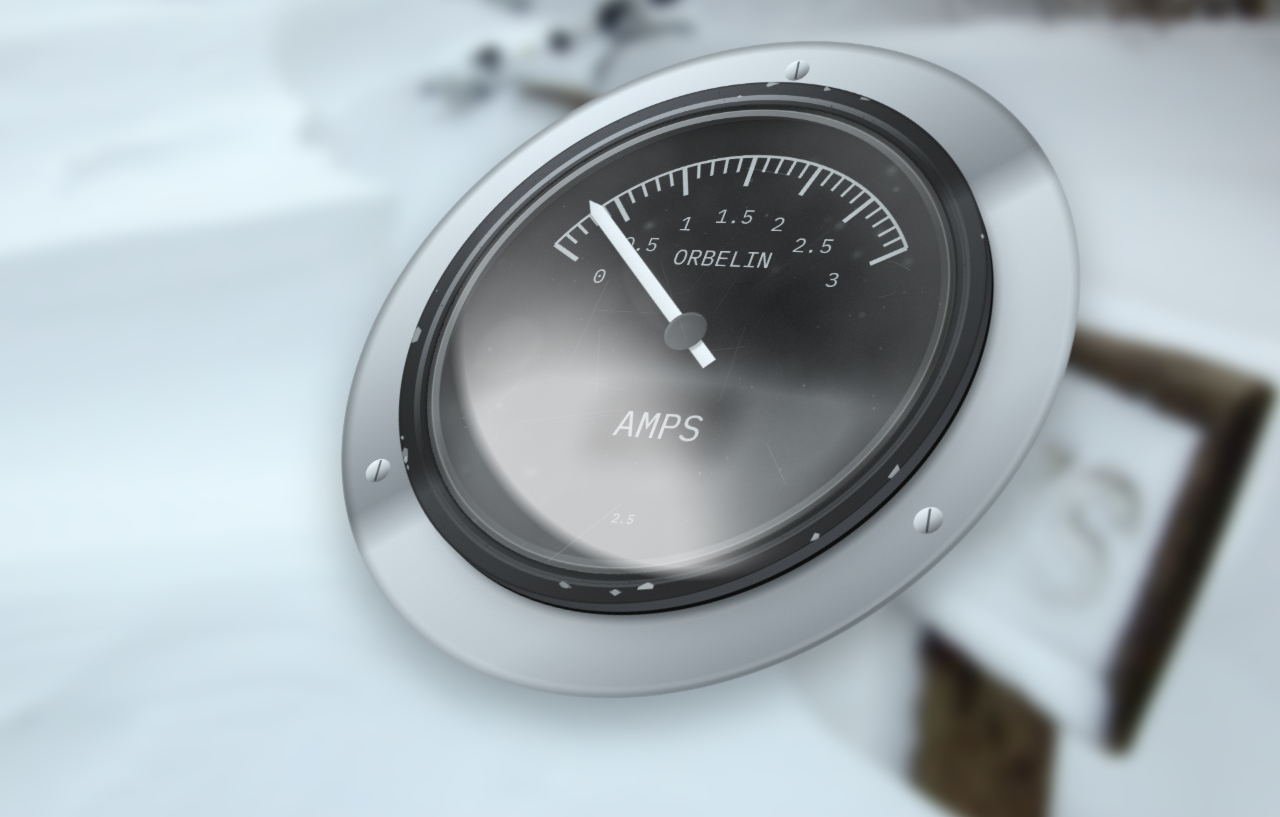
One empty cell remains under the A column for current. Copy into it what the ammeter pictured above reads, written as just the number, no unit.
0.35
